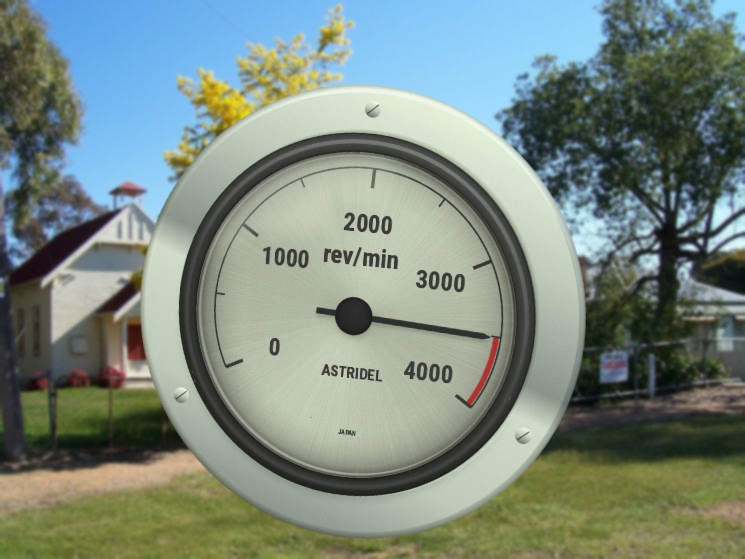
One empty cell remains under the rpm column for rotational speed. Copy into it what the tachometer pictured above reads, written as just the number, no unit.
3500
